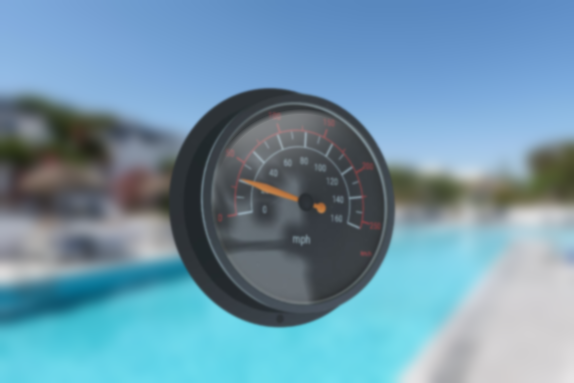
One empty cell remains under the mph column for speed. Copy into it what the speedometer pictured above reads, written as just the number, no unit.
20
